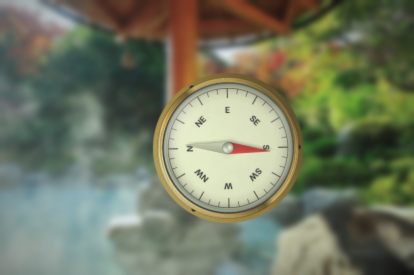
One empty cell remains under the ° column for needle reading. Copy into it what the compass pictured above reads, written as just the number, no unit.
185
